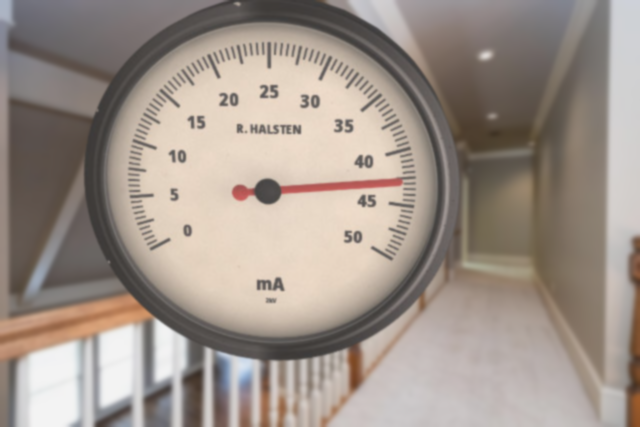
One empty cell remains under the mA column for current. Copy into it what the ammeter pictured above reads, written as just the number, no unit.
42.5
